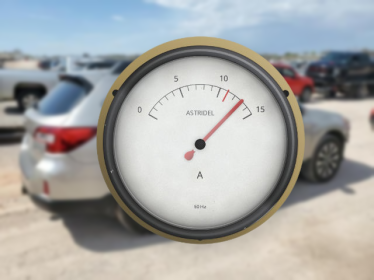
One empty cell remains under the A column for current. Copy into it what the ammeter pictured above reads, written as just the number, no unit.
13
